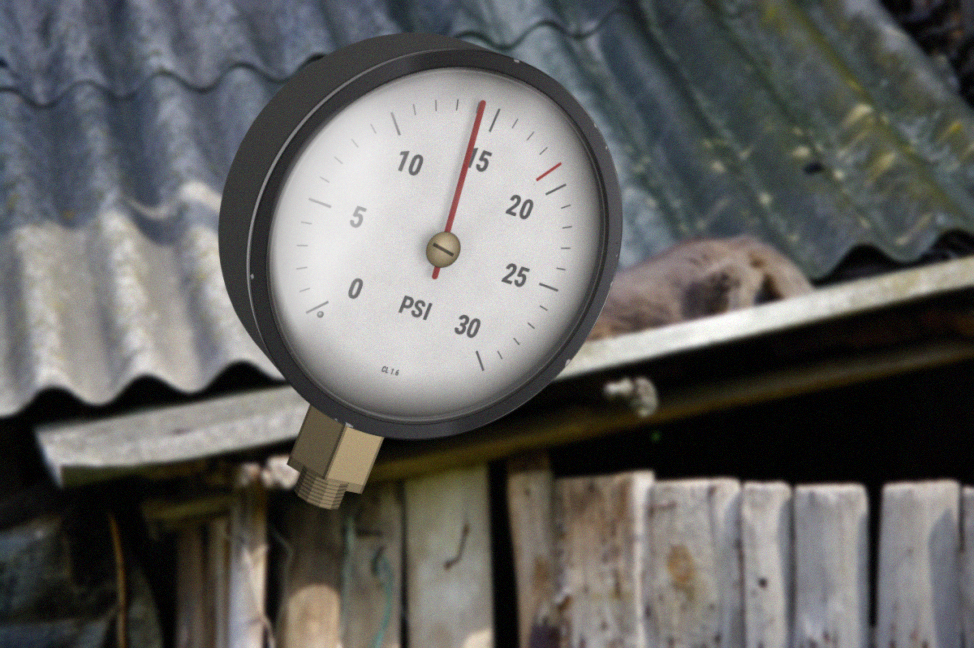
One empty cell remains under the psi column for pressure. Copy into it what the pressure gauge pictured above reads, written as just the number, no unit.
14
